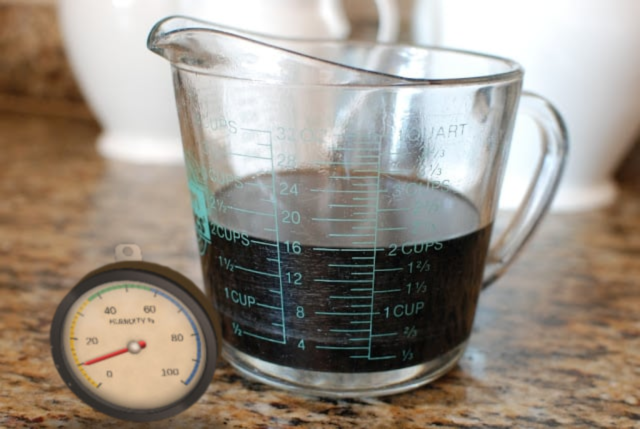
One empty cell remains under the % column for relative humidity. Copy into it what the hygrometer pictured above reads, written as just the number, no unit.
10
